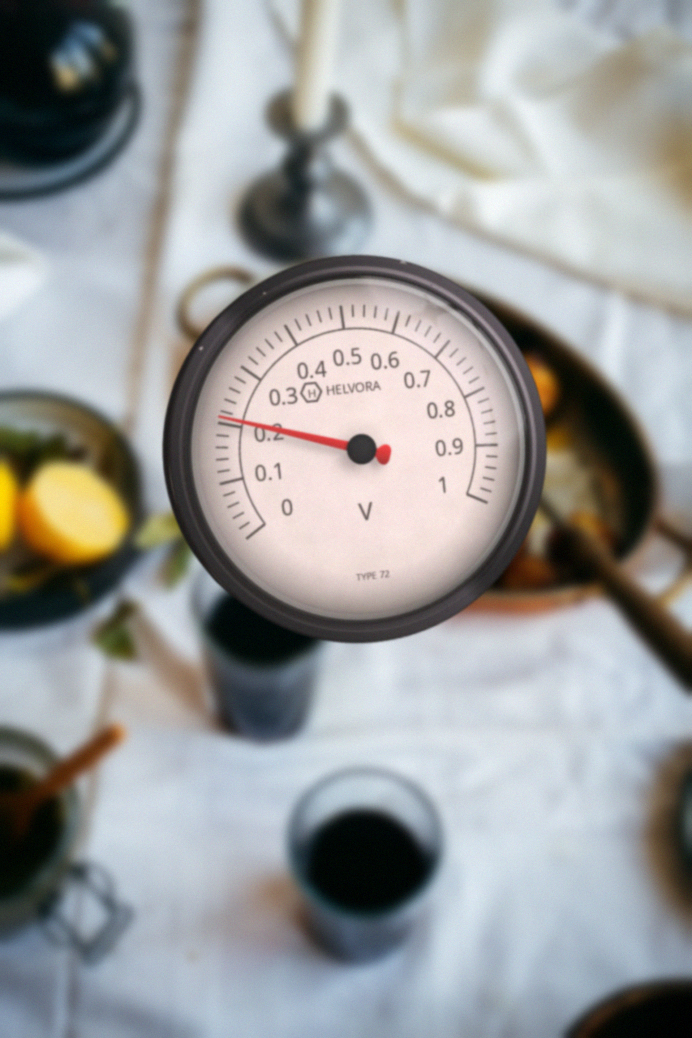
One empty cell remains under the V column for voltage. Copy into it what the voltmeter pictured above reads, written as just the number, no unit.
0.21
